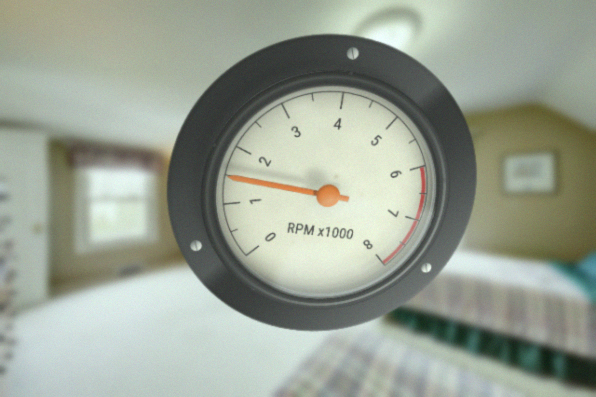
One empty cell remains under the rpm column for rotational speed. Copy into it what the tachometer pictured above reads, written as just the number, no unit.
1500
